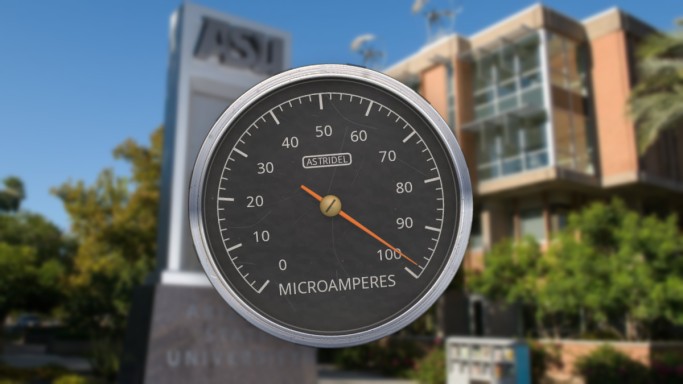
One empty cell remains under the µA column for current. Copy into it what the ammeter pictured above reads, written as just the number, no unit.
98
